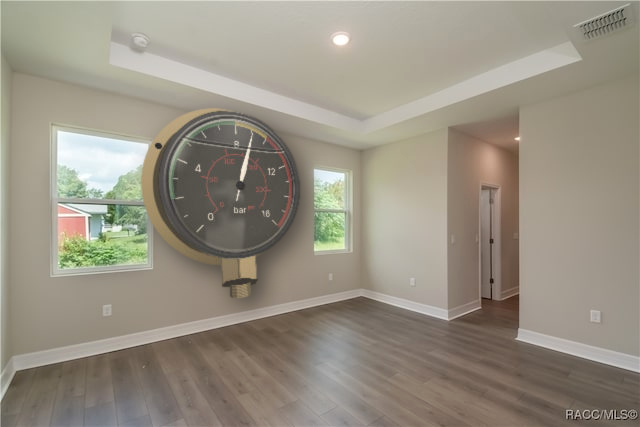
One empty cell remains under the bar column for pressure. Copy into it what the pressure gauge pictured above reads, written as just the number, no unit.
9
